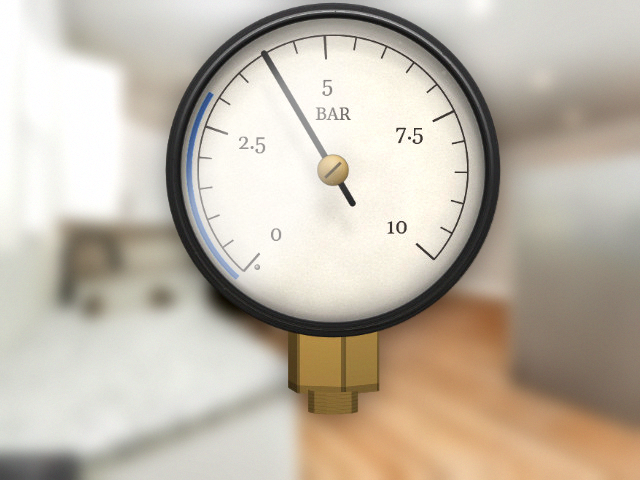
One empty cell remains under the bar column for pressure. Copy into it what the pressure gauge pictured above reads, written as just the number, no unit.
4
